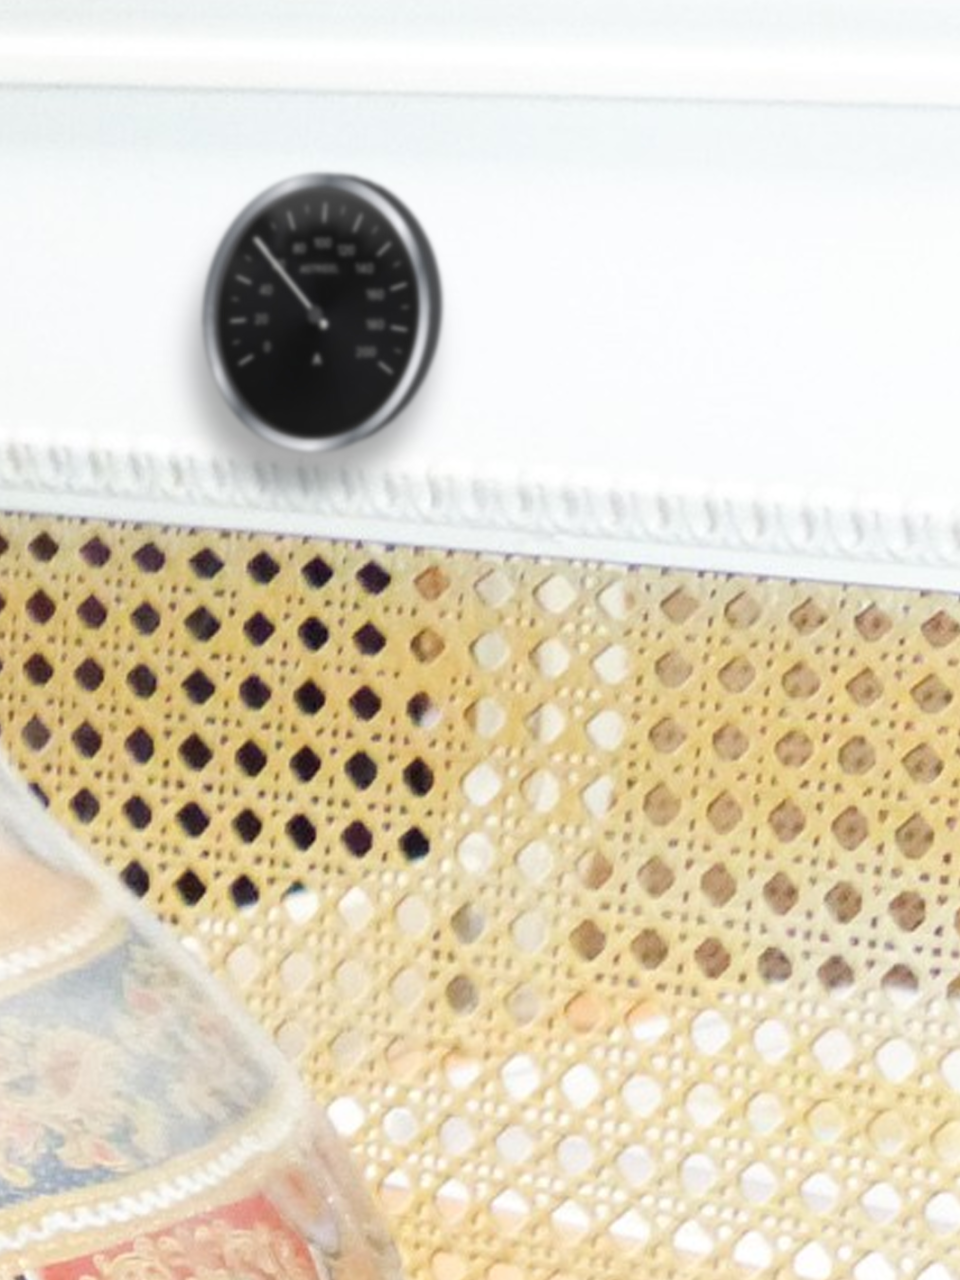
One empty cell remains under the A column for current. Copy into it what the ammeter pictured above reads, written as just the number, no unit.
60
